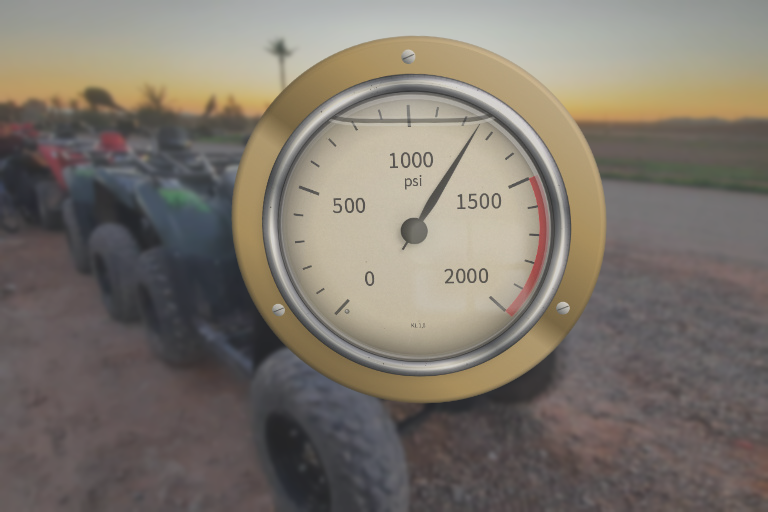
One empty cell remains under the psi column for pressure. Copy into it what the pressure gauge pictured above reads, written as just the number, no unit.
1250
